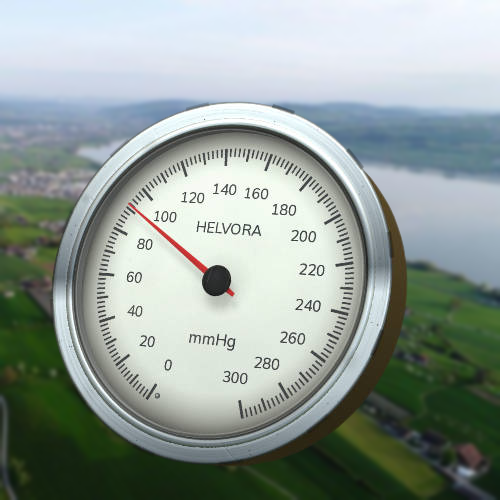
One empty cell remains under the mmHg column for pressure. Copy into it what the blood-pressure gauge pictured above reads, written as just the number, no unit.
92
